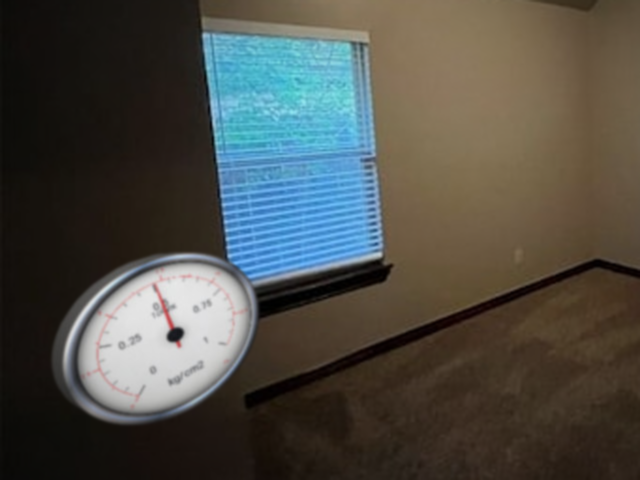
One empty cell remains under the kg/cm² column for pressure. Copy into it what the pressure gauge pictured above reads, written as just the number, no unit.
0.5
